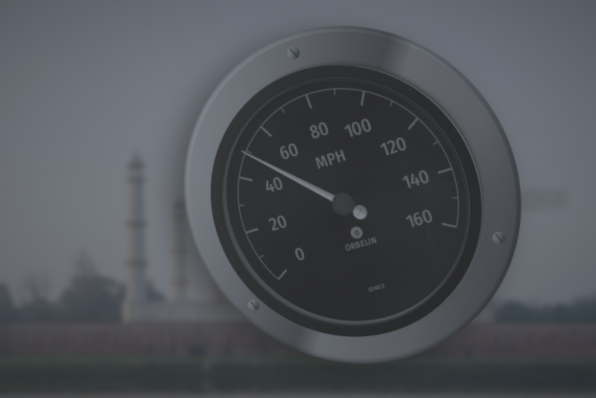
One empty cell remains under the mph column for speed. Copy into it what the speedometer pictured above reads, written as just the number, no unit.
50
